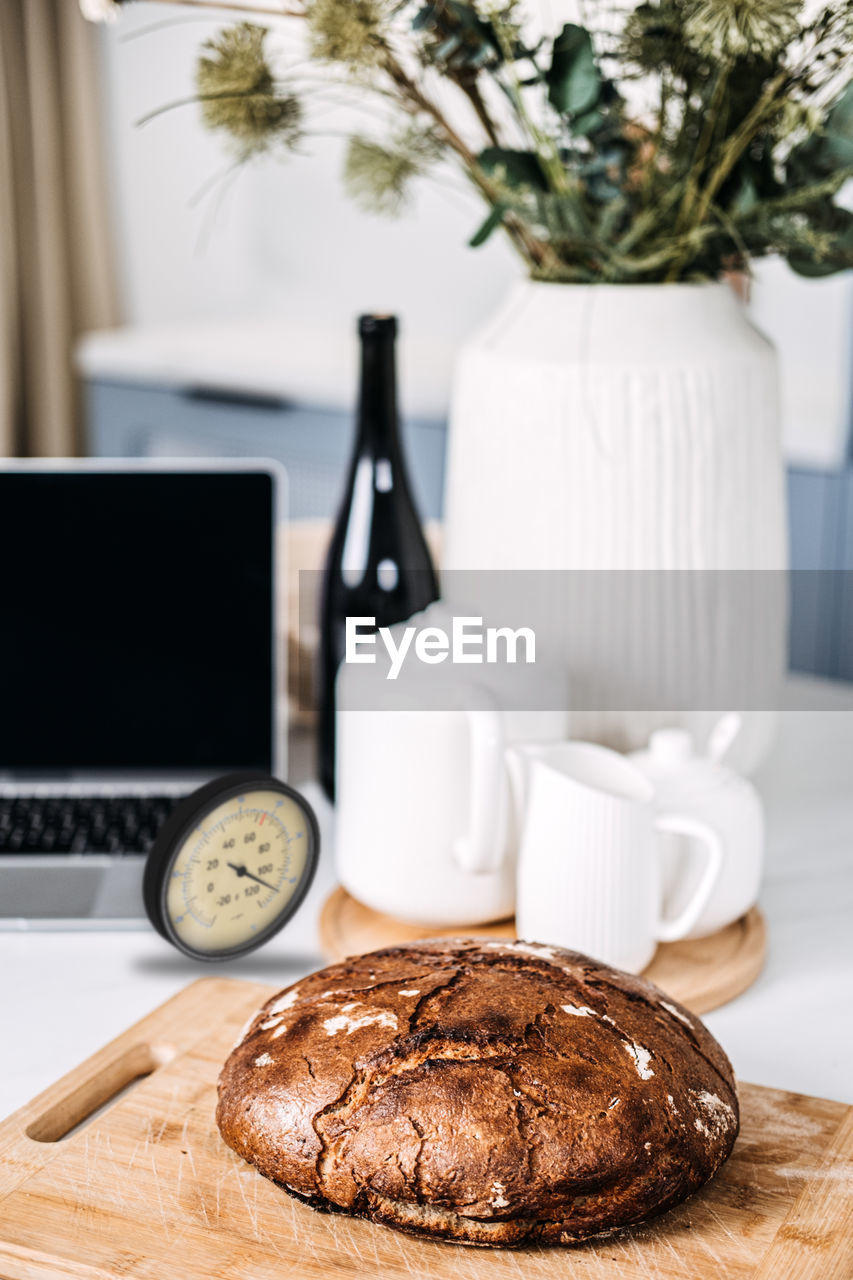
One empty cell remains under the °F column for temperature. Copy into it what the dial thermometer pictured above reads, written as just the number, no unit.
110
